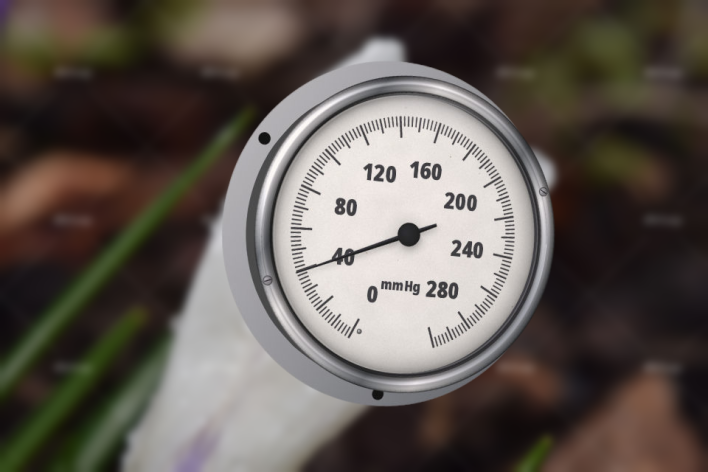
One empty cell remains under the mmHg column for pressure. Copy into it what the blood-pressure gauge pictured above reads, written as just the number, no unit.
40
